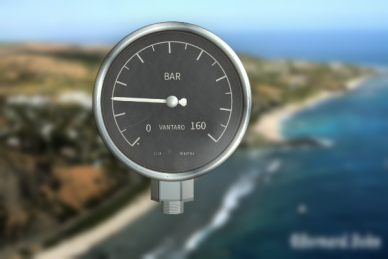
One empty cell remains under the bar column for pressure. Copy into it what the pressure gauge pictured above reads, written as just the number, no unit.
30
